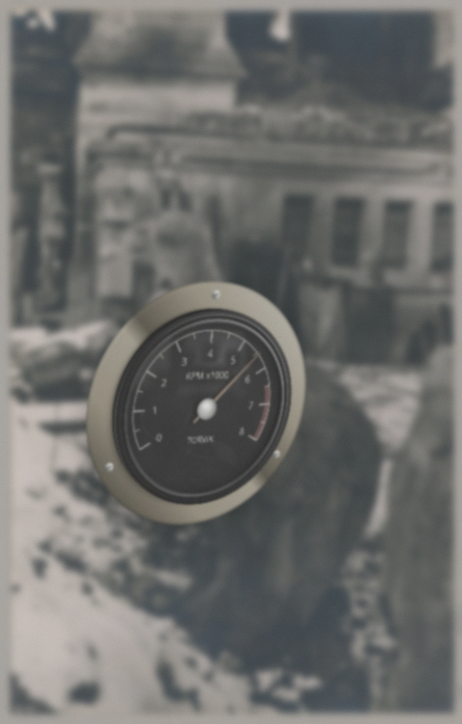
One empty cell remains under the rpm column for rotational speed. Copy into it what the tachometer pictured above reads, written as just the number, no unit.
5500
